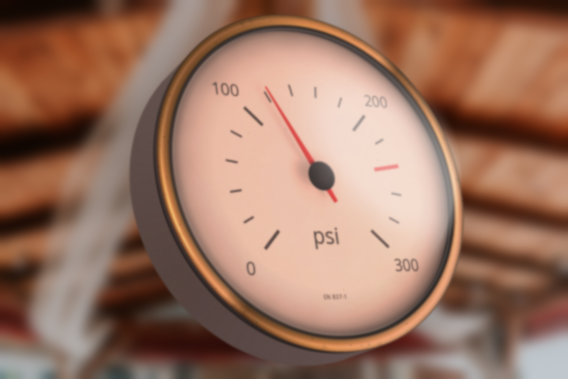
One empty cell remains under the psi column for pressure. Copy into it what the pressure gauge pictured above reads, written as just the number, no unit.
120
